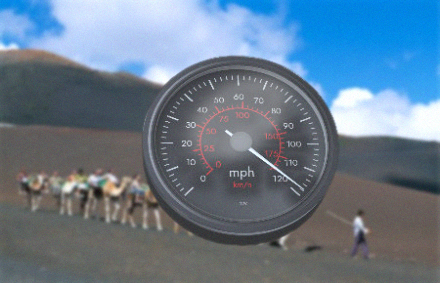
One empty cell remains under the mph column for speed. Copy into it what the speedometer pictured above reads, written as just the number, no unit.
118
